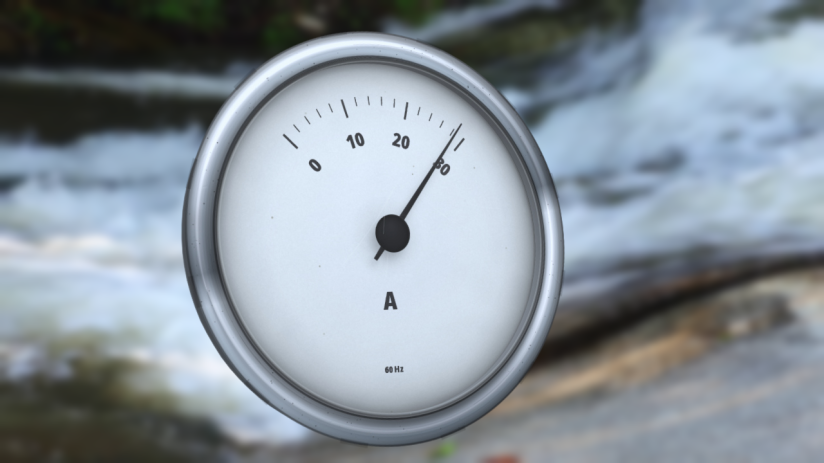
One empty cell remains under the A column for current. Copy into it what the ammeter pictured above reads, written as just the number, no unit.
28
